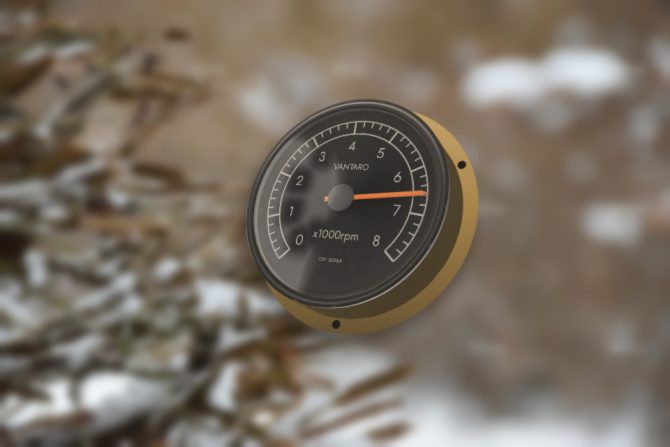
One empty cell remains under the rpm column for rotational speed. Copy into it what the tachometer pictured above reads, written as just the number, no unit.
6600
